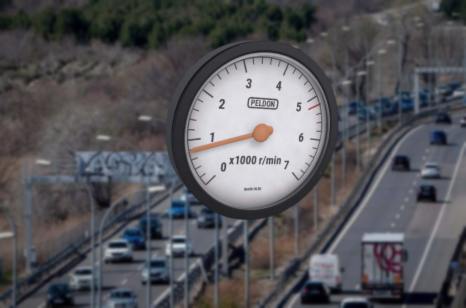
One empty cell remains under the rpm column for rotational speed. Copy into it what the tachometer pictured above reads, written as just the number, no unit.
800
